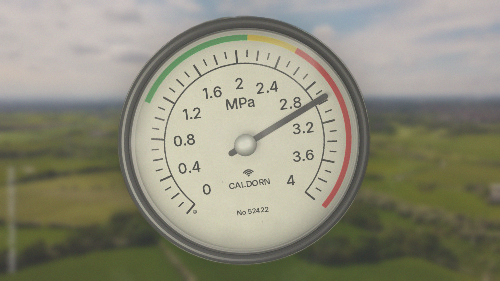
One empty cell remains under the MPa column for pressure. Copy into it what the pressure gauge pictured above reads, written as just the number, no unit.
2.95
